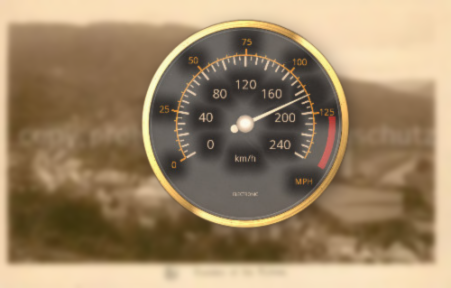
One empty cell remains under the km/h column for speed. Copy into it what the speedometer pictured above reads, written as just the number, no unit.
185
